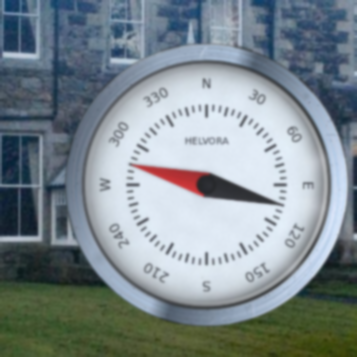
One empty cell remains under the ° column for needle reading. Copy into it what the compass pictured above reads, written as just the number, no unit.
285
